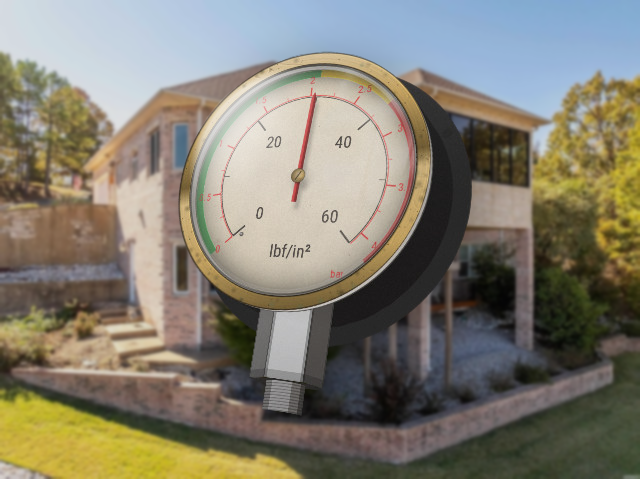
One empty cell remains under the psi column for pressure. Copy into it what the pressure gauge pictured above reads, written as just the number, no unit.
30
